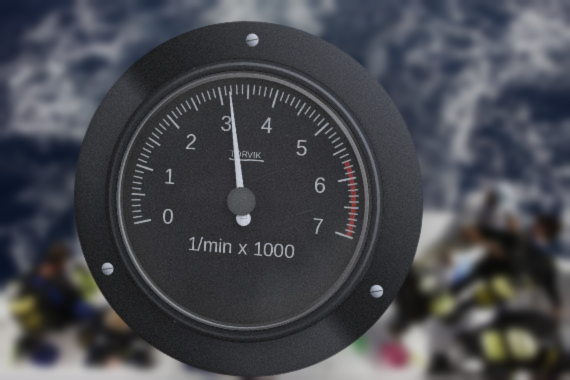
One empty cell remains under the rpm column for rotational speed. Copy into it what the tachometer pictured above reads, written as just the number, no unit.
3200
